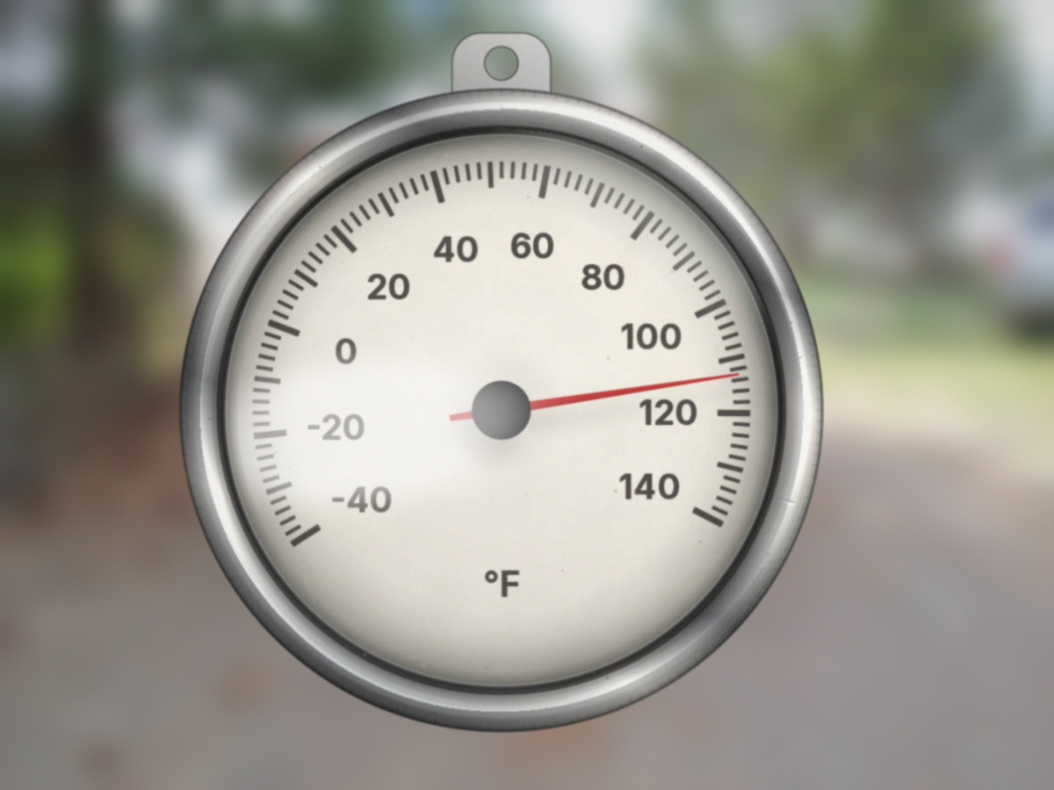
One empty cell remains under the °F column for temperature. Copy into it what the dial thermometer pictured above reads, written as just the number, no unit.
113
